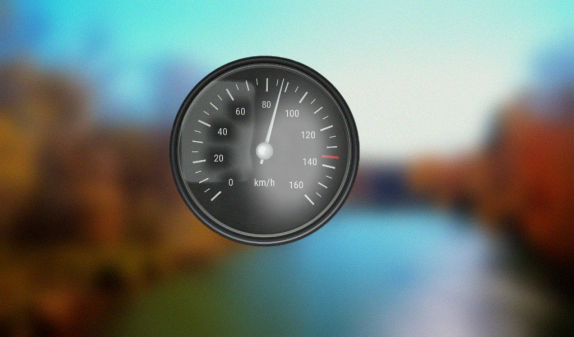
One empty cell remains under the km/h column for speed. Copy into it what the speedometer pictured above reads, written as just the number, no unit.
87.5
